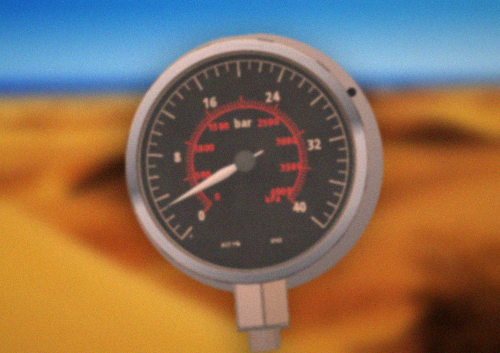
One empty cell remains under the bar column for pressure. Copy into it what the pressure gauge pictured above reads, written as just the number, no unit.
3
